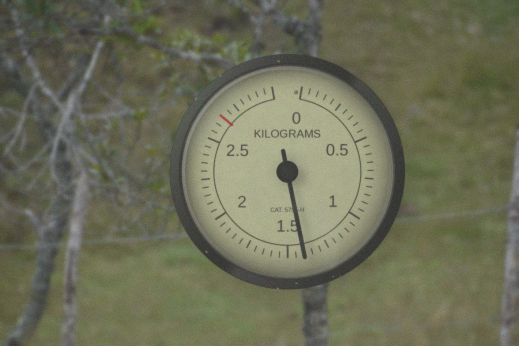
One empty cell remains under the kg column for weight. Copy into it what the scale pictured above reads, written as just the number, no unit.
1.4
